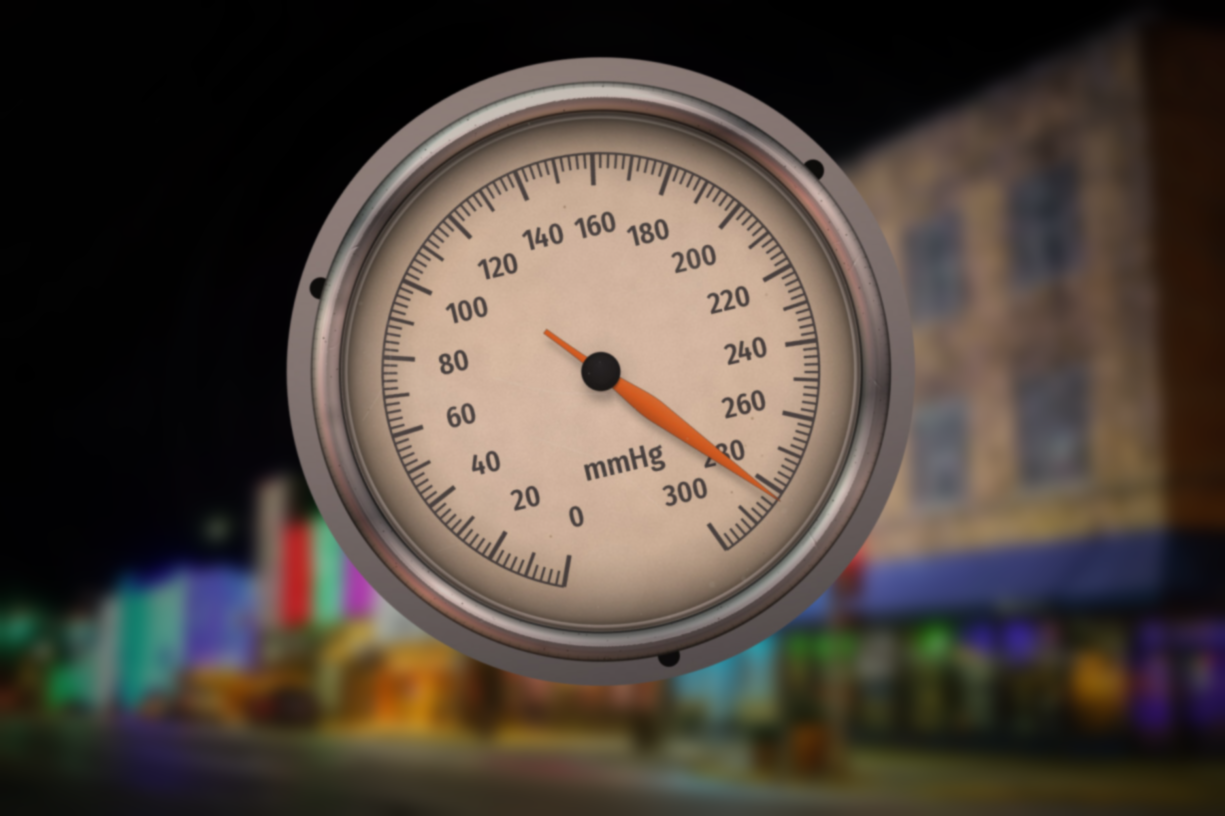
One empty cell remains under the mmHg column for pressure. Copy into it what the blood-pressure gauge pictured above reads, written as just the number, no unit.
282
